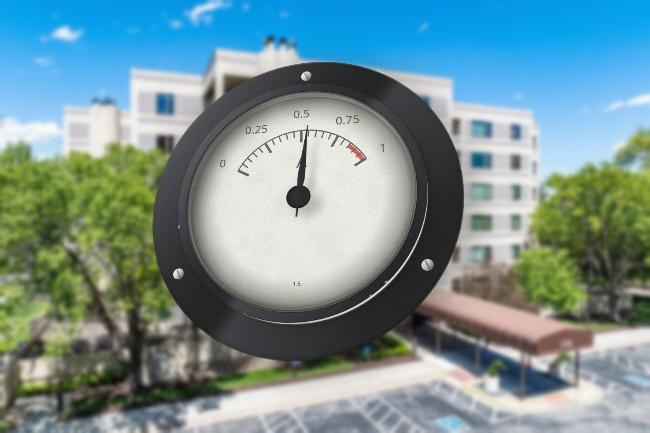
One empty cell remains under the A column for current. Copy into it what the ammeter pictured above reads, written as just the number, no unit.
0.55
